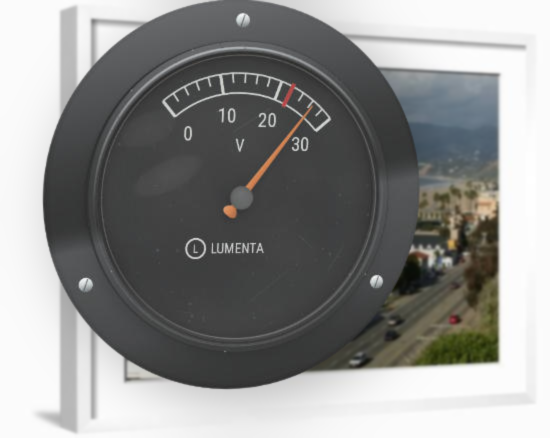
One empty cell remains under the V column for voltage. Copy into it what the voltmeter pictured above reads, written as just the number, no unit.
26
